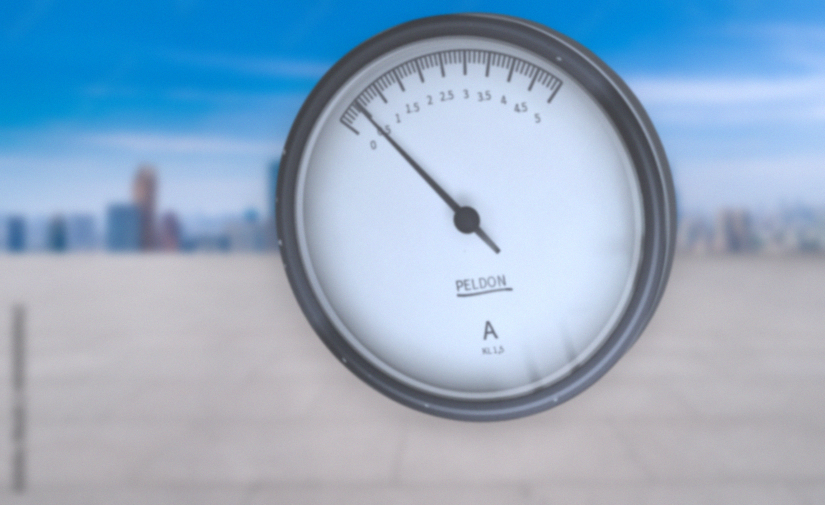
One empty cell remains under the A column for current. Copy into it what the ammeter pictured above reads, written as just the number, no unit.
0.5
